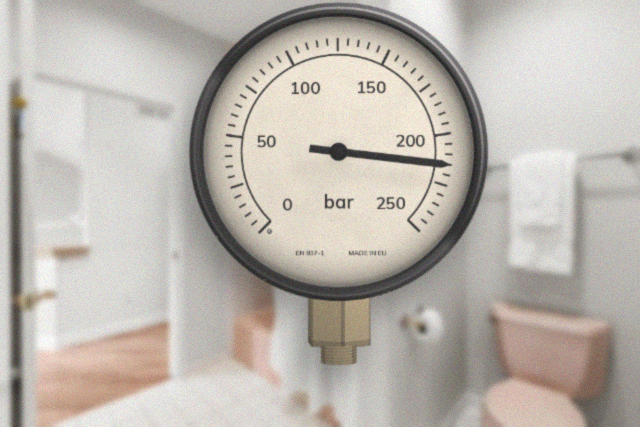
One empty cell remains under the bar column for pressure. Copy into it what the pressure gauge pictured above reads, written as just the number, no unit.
215
